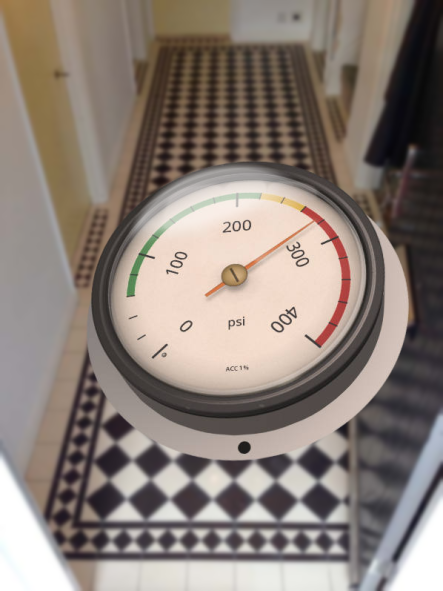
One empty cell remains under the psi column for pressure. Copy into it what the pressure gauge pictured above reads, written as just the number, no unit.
280
